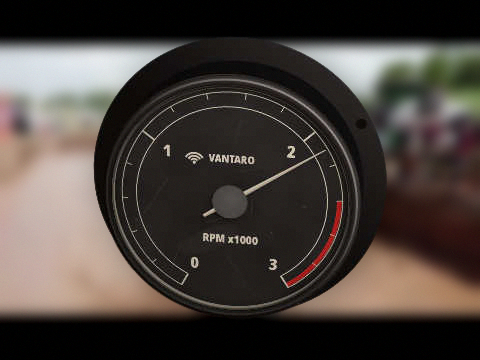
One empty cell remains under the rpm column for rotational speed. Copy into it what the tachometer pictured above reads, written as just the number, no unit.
2100
